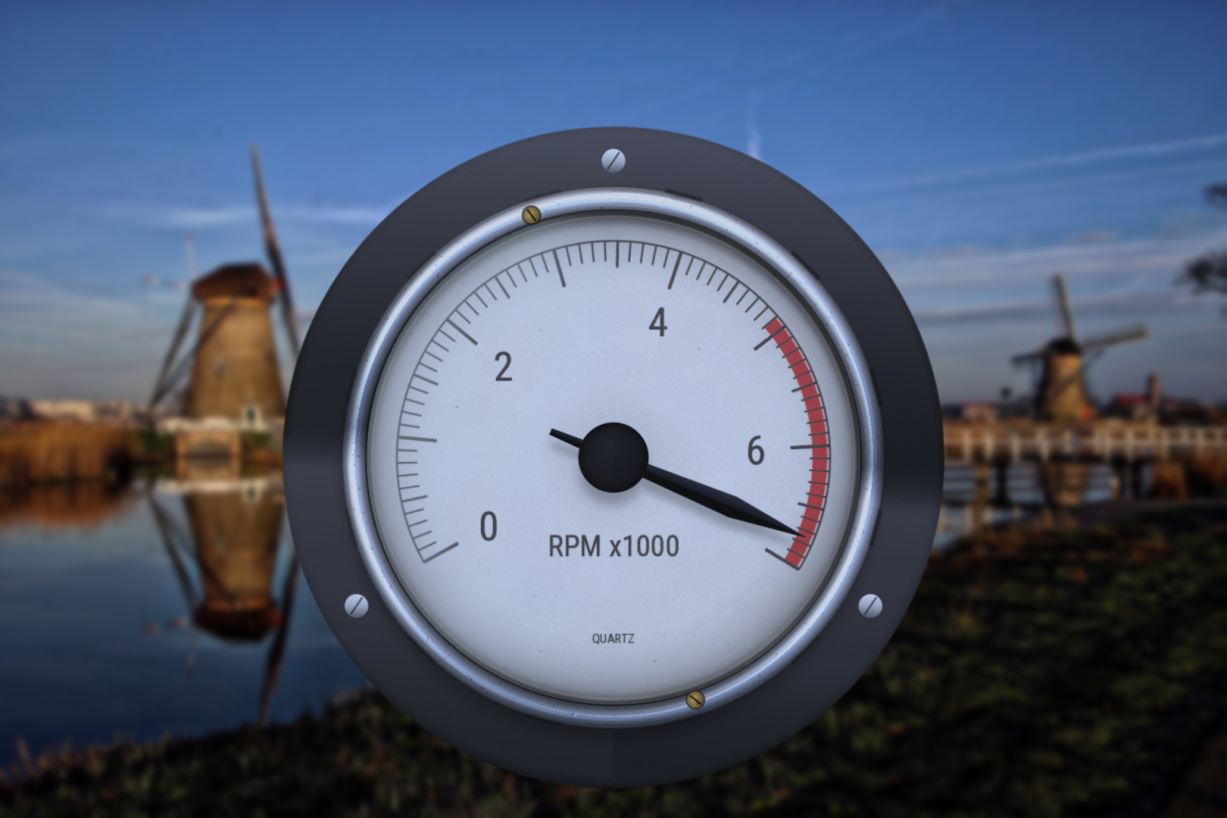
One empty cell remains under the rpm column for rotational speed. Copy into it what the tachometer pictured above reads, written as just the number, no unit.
6750
